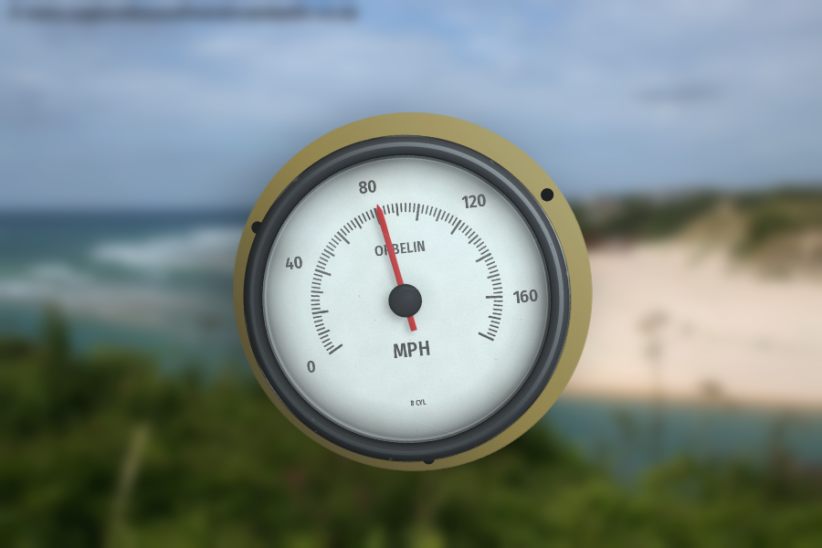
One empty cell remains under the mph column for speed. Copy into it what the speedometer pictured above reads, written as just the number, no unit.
82
